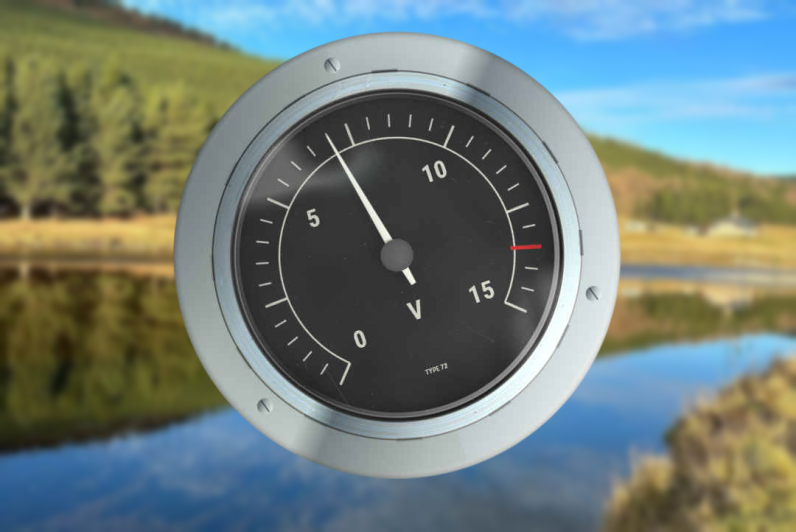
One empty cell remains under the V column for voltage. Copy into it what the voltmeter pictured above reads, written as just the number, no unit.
7
